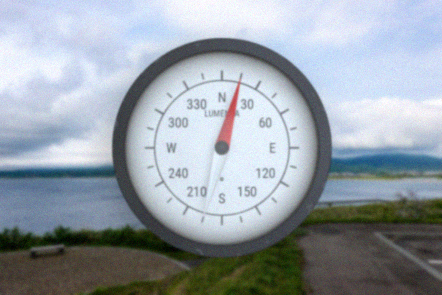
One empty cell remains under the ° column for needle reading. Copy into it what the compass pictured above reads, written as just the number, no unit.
15
